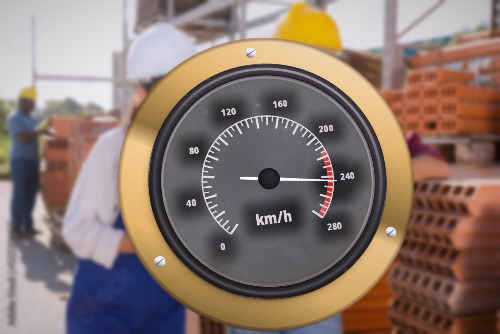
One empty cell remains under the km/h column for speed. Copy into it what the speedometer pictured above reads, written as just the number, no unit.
245
